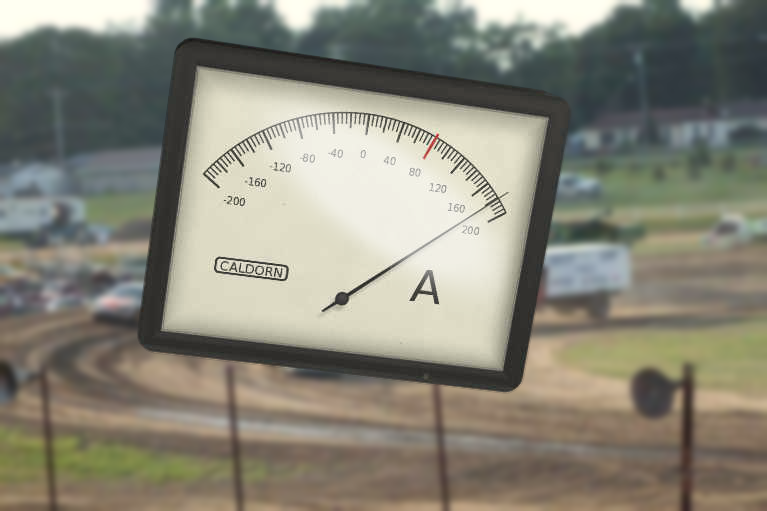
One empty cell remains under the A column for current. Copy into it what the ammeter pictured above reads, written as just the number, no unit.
180
